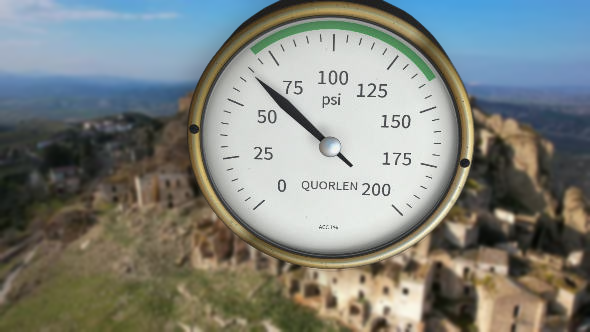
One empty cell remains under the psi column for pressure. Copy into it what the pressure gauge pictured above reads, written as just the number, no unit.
65
